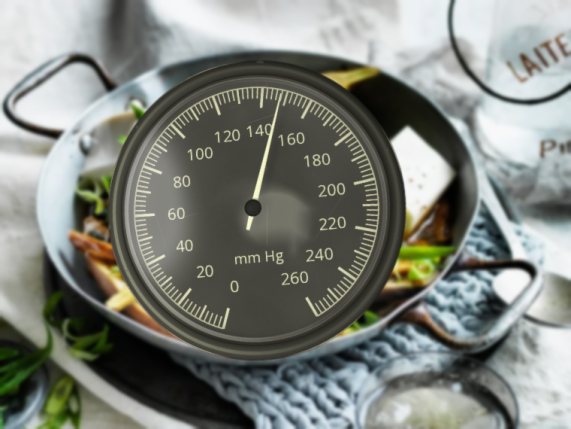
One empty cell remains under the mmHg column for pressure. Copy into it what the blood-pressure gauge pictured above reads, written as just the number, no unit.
148
